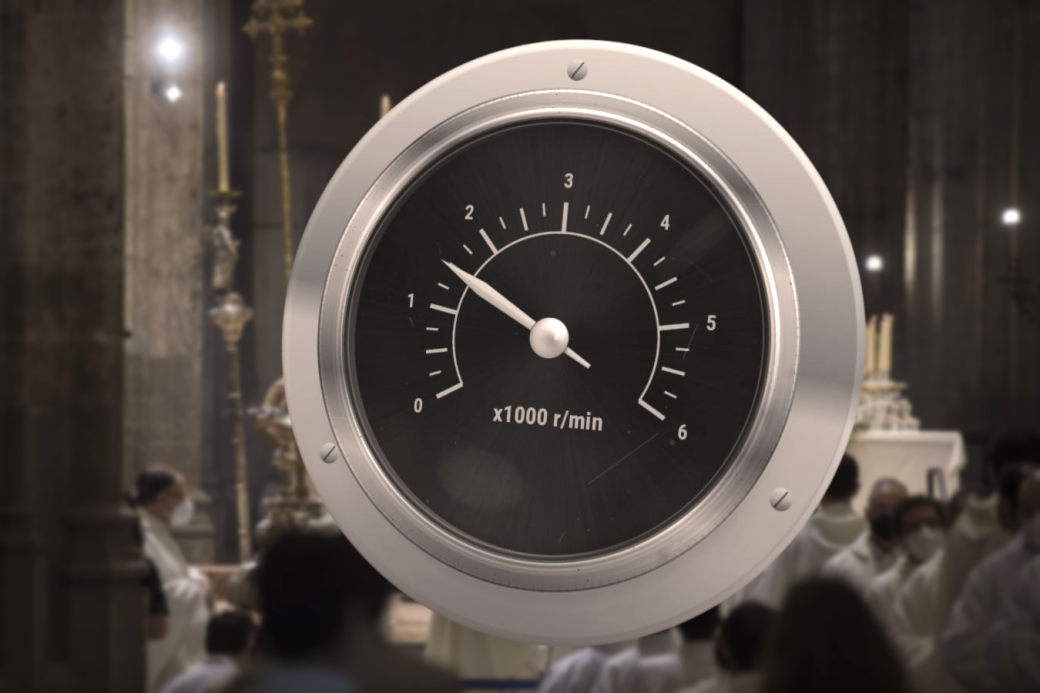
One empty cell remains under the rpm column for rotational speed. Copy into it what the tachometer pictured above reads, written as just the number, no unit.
1500
